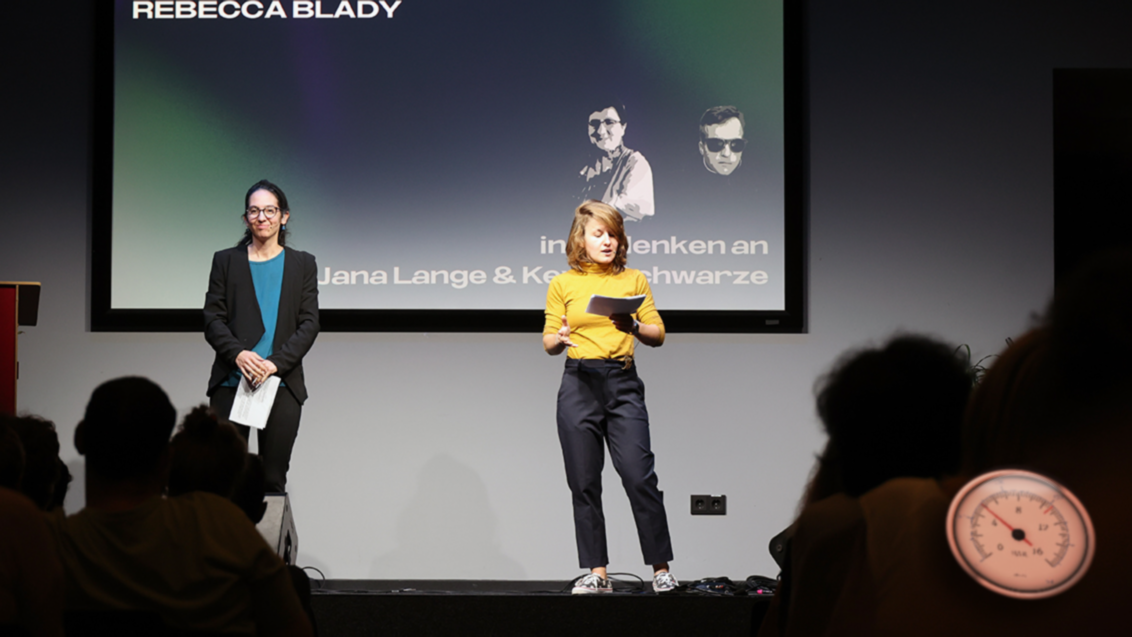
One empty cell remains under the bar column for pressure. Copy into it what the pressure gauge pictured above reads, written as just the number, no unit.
5
